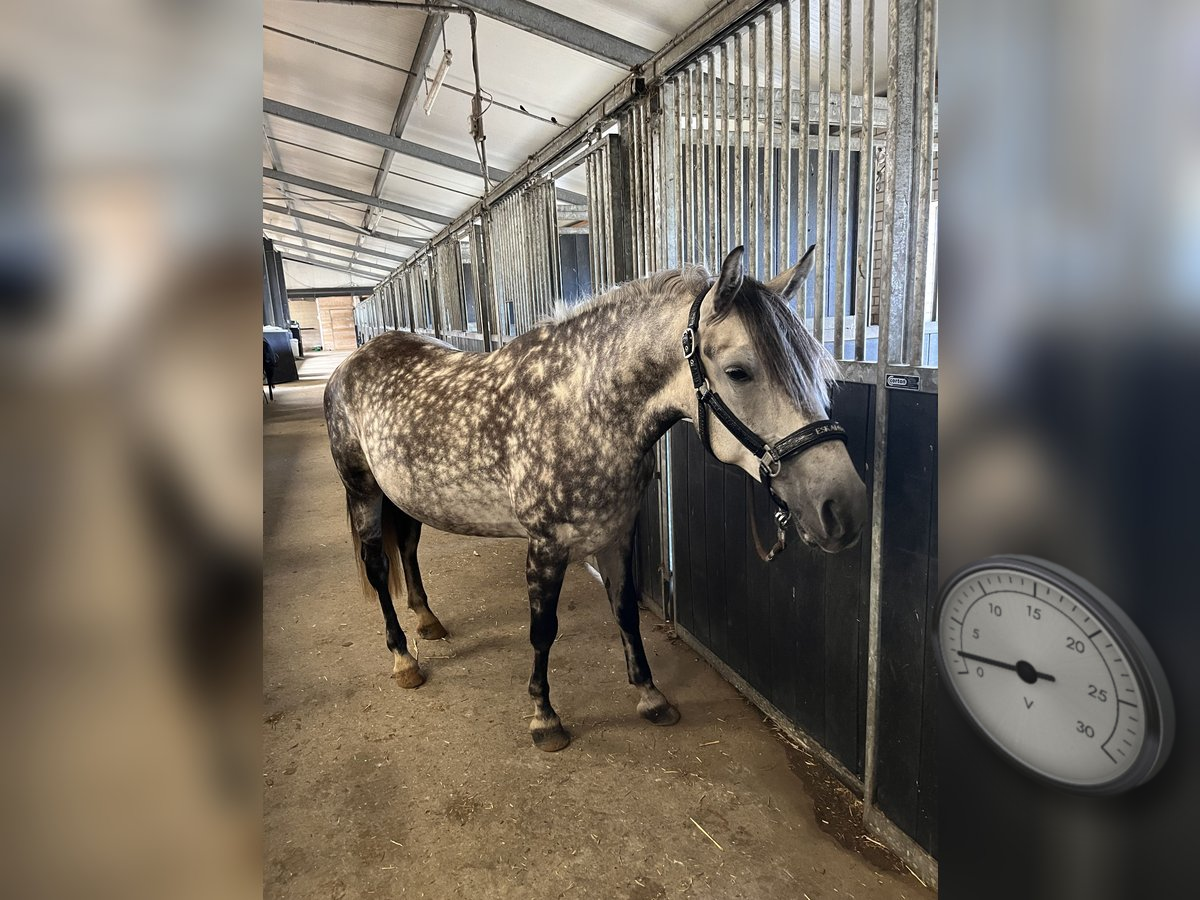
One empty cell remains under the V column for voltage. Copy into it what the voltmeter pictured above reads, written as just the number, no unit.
2
